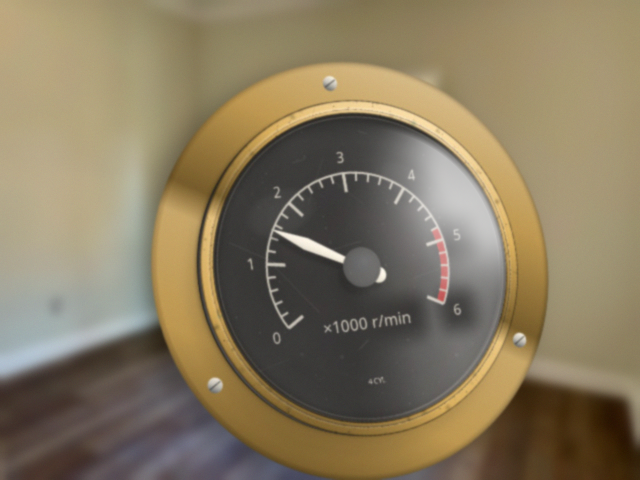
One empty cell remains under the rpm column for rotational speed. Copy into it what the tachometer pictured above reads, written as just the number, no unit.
1500
